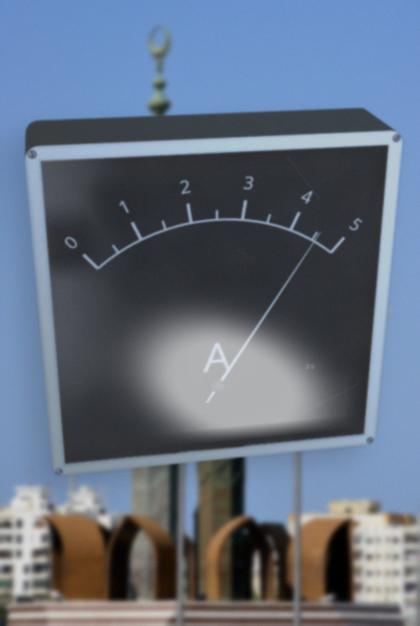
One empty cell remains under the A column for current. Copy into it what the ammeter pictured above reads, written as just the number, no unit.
4.5
